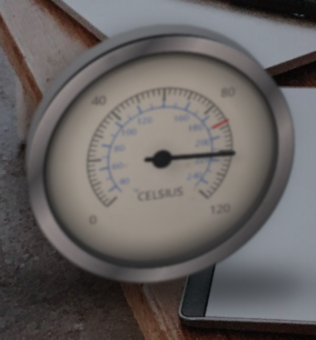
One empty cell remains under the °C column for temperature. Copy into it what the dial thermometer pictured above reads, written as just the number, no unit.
100
